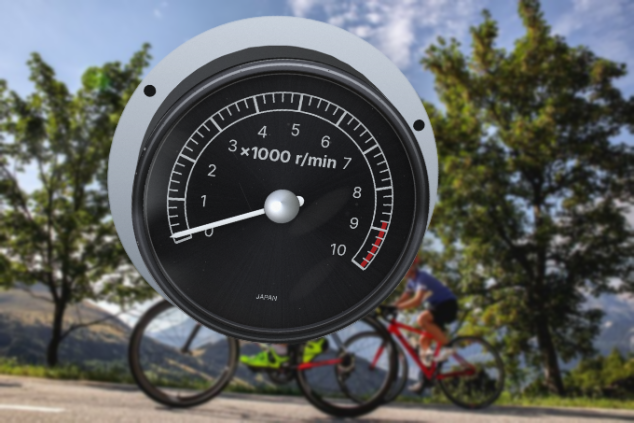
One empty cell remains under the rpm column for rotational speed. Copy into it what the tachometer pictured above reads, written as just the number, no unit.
200
